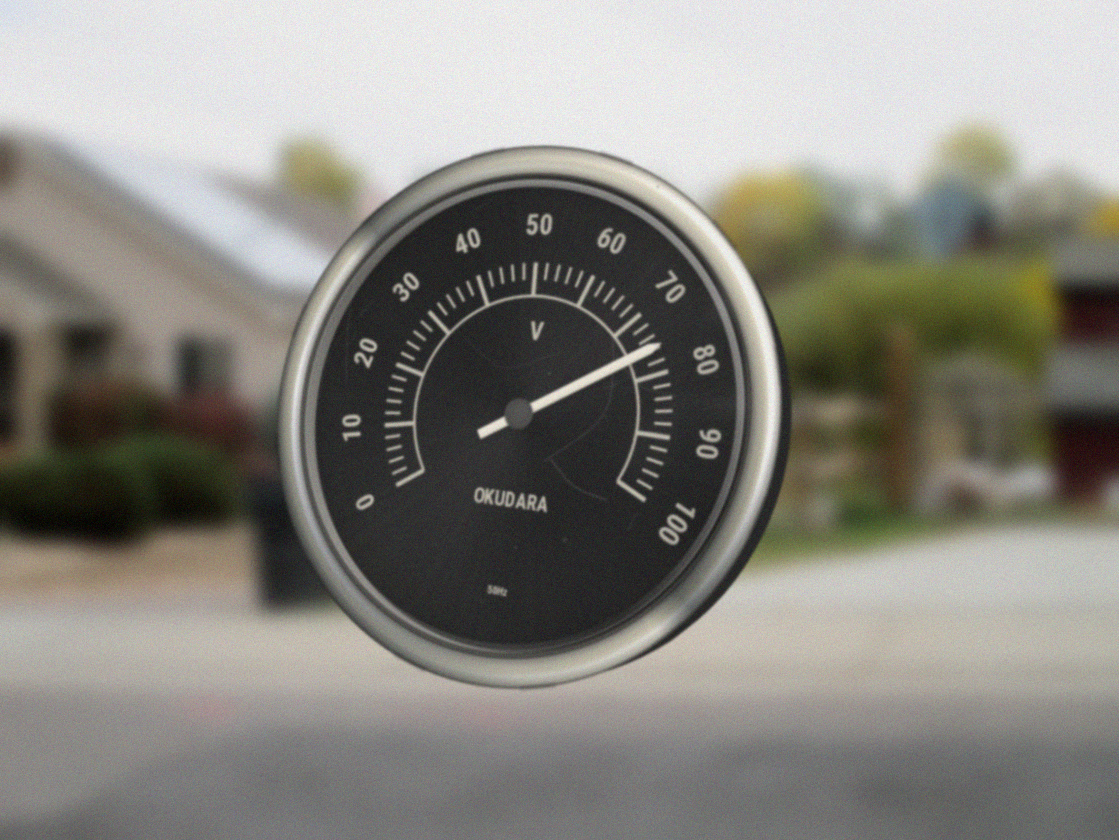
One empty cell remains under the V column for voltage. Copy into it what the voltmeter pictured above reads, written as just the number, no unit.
76
